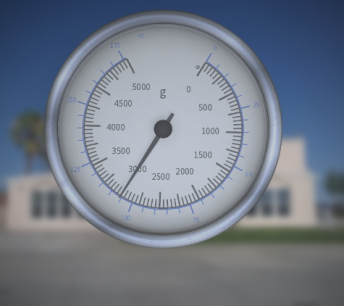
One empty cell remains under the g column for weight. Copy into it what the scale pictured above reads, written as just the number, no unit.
3000
